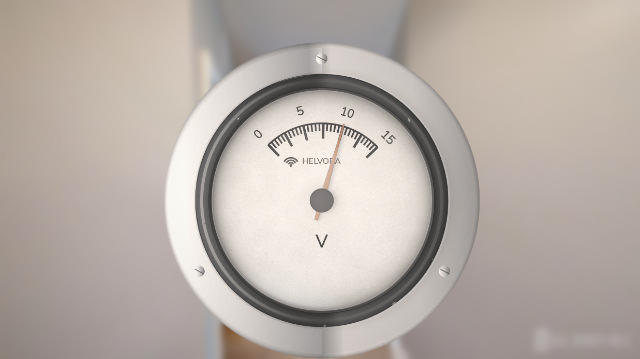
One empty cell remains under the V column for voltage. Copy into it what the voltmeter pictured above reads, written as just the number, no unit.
10
